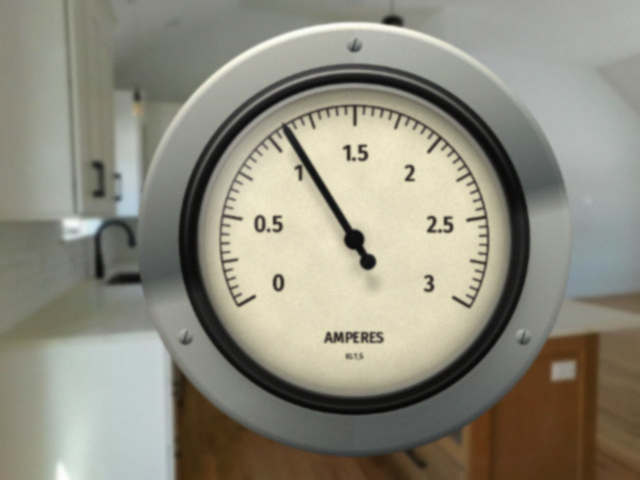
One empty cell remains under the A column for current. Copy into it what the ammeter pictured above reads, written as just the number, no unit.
1.1
